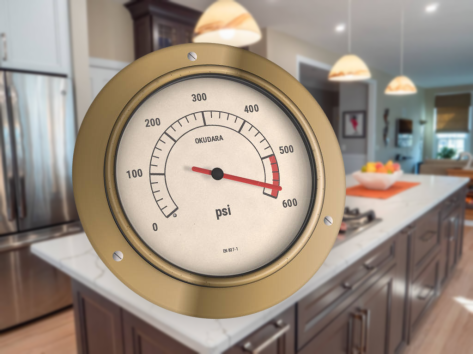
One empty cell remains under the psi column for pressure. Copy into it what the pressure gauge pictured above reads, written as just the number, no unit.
580
